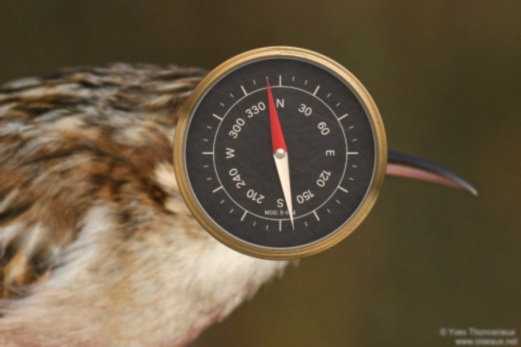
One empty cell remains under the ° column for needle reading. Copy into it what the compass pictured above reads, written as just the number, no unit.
350
